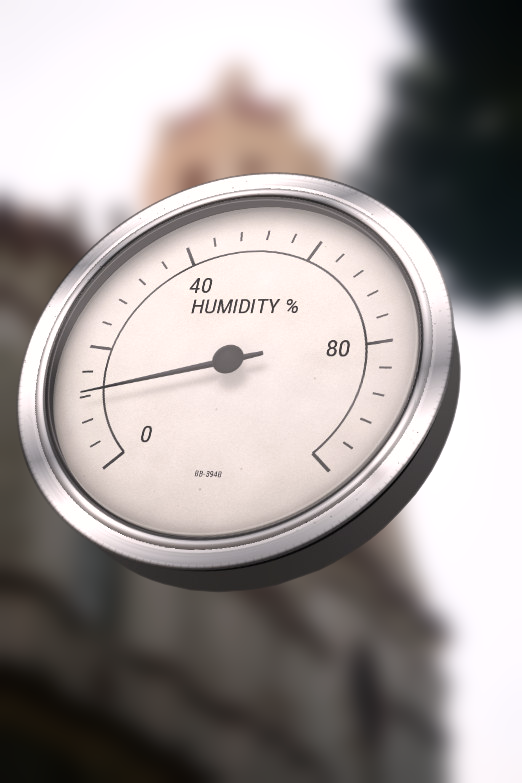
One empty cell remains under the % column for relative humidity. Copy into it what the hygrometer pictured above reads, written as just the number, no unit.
12
